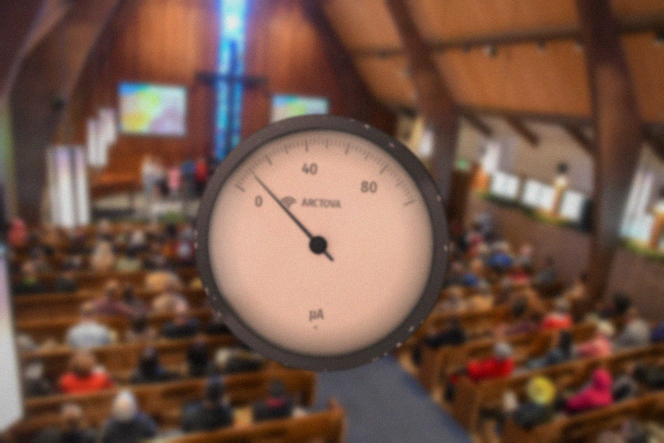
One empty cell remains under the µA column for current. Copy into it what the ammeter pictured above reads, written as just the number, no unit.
10
